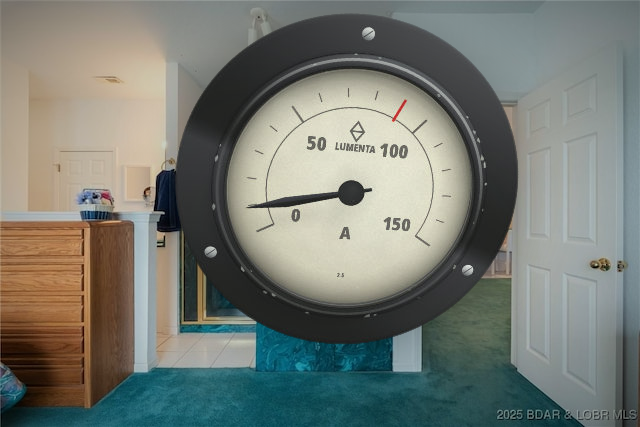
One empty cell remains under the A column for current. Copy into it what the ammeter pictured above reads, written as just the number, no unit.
10
